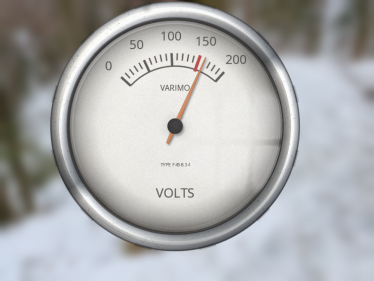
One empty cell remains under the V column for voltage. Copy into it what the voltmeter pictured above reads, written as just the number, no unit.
160
